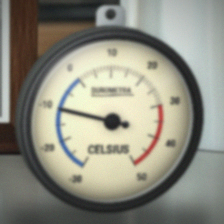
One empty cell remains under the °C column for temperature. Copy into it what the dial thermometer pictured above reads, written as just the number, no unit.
-10
